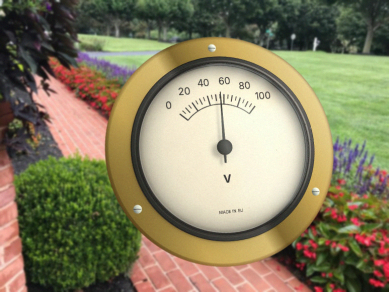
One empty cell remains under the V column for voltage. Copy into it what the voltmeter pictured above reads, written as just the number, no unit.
55
